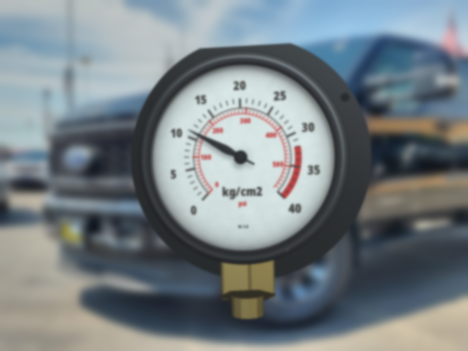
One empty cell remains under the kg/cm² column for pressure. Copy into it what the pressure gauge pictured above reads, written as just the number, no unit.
11
